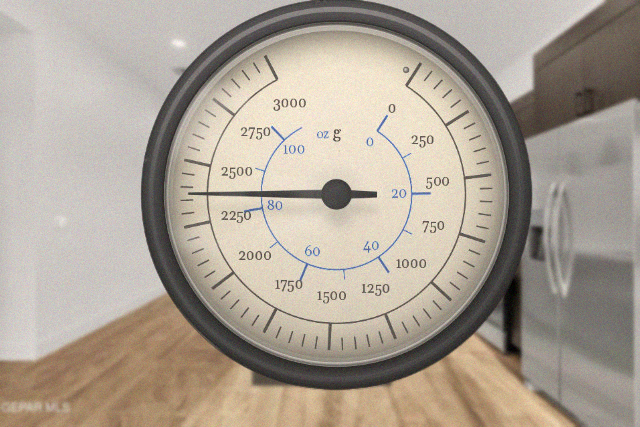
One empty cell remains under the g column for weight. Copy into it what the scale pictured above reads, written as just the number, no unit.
2375
